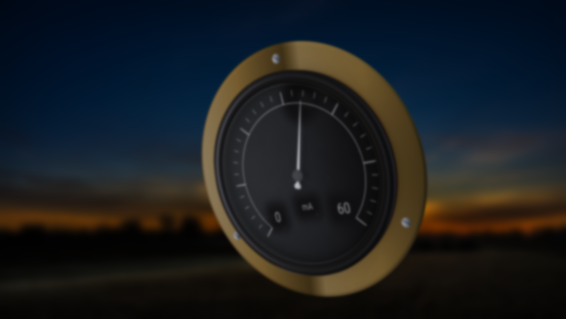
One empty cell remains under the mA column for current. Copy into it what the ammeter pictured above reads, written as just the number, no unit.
34
